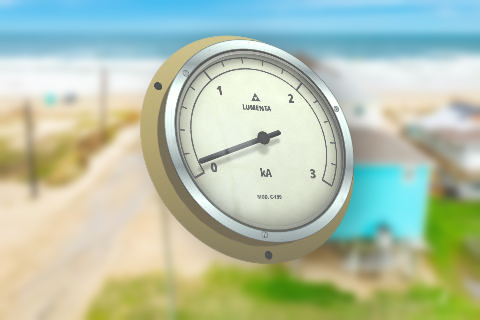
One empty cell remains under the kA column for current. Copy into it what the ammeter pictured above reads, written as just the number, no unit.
0.1
